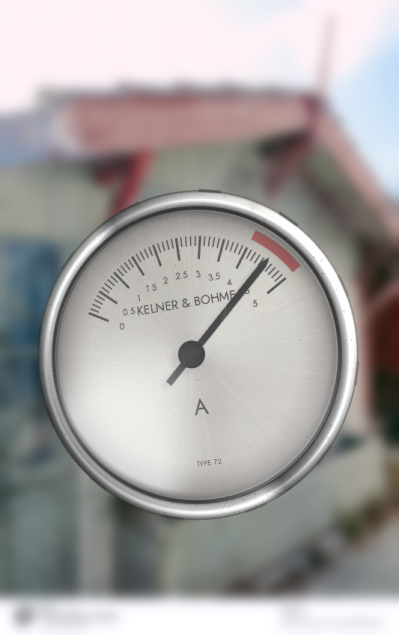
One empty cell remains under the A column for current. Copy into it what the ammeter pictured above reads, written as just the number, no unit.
4.5
